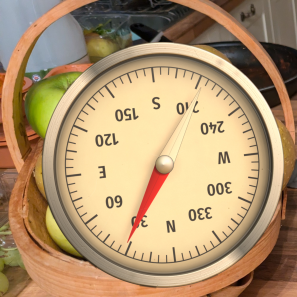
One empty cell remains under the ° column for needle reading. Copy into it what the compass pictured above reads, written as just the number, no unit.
32.5
